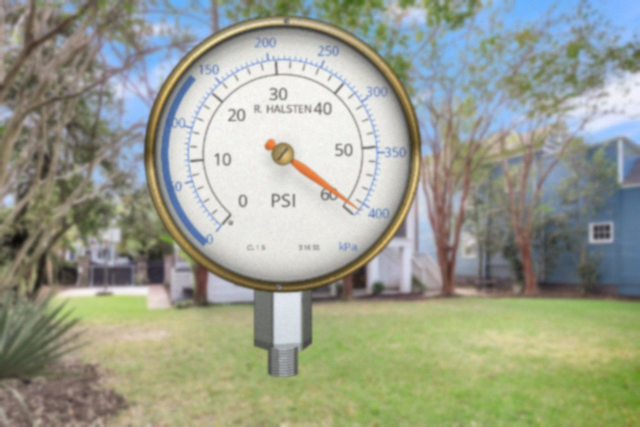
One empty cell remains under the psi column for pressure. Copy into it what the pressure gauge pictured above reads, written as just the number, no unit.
59
